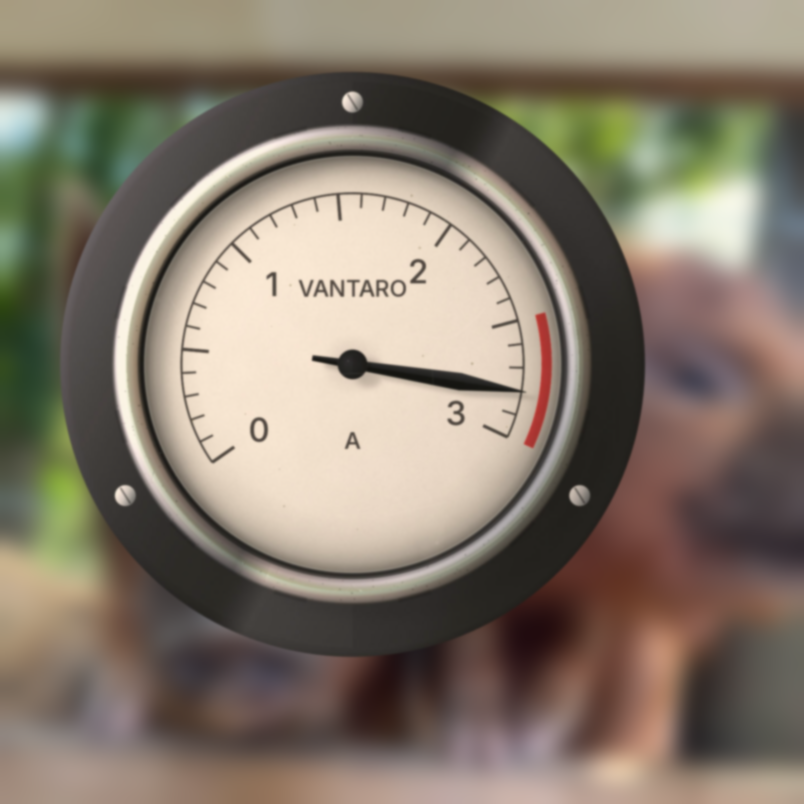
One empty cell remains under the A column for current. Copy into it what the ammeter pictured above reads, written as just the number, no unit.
2.8
